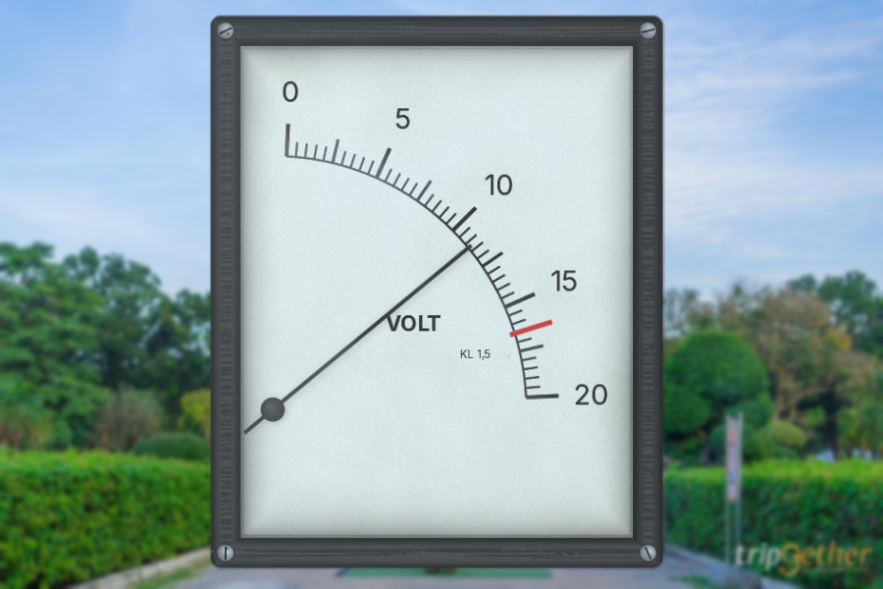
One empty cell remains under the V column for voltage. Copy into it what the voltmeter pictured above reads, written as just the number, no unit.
11.25
